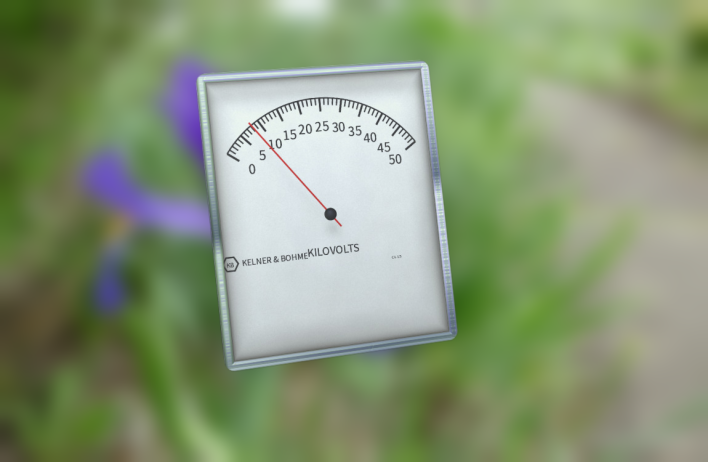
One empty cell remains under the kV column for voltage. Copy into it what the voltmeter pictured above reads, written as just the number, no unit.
8
